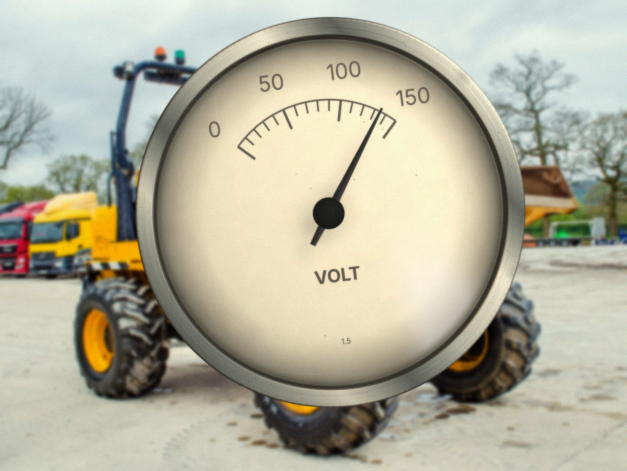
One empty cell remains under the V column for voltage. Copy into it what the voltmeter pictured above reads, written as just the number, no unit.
135
